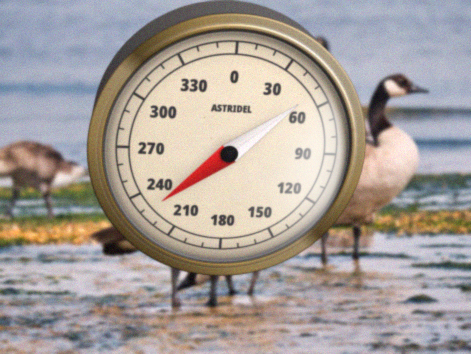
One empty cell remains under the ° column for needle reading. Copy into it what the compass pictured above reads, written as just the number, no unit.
230
